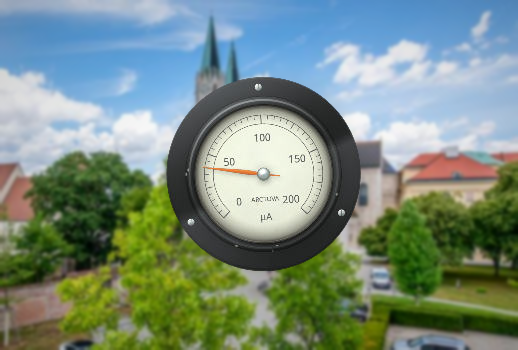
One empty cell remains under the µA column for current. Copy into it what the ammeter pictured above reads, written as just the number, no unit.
40
